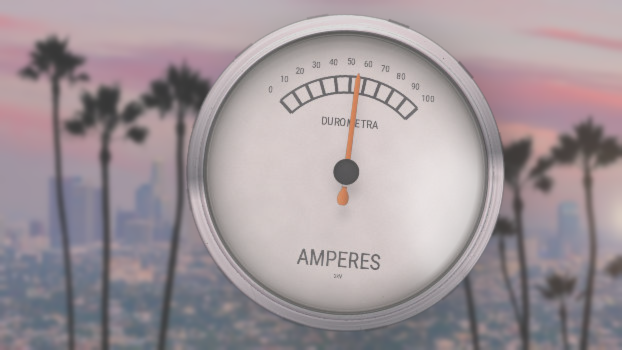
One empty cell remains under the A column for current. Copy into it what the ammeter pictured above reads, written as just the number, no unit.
55
